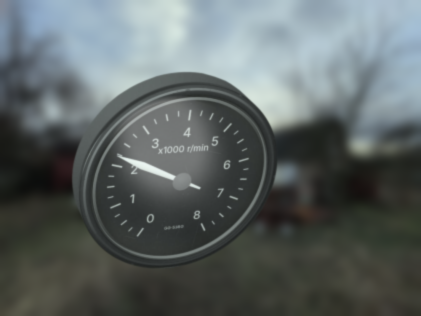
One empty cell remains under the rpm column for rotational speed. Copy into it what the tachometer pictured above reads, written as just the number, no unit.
2250
